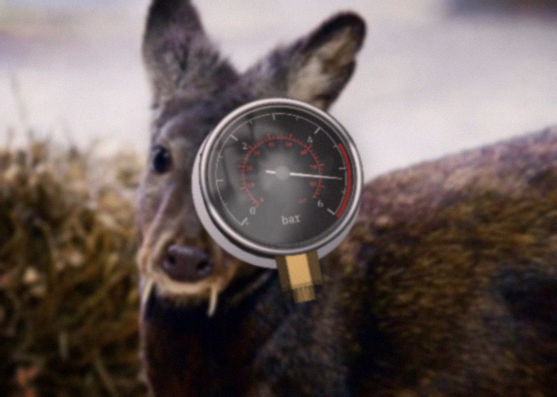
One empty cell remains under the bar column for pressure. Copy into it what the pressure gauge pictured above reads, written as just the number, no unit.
5.25
